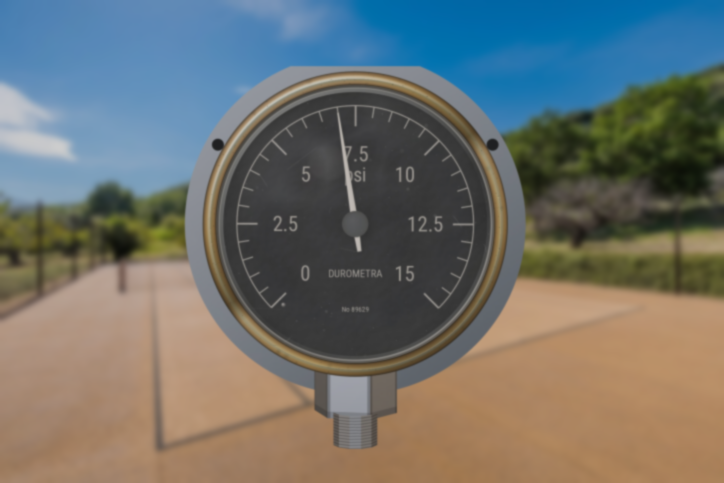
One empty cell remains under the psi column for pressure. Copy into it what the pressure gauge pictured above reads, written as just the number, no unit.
7
